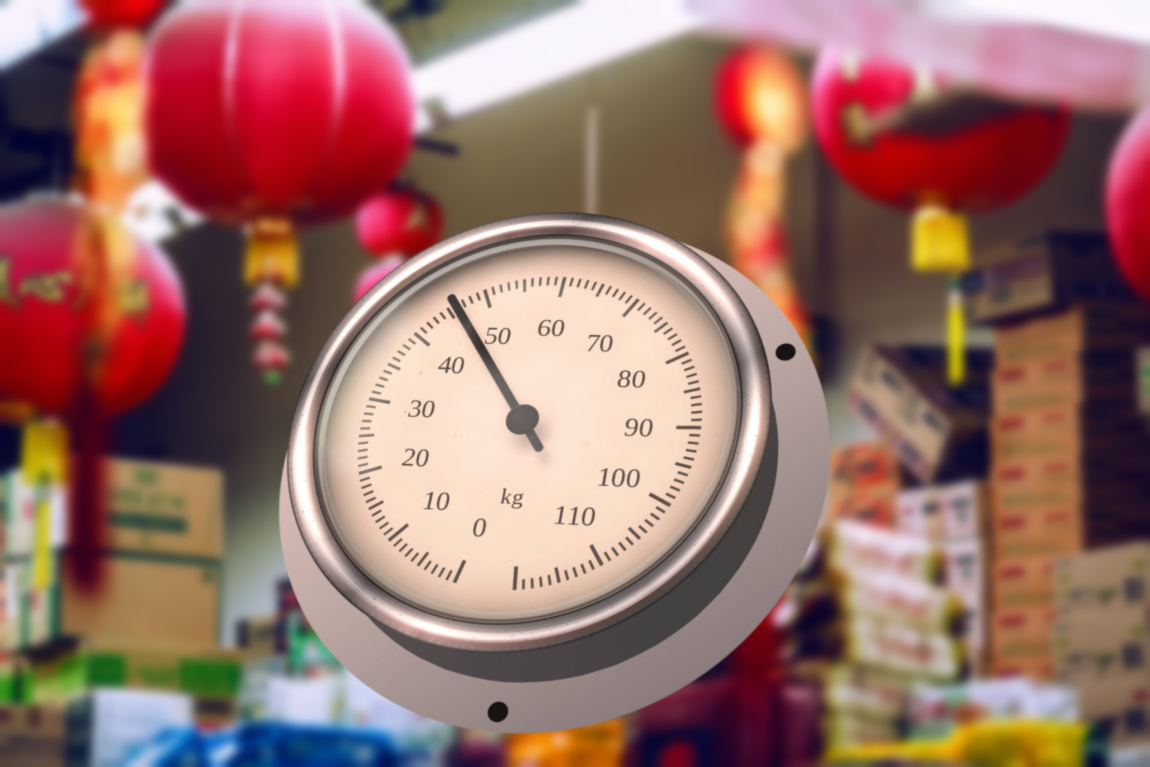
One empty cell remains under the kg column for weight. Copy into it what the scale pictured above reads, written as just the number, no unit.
46
